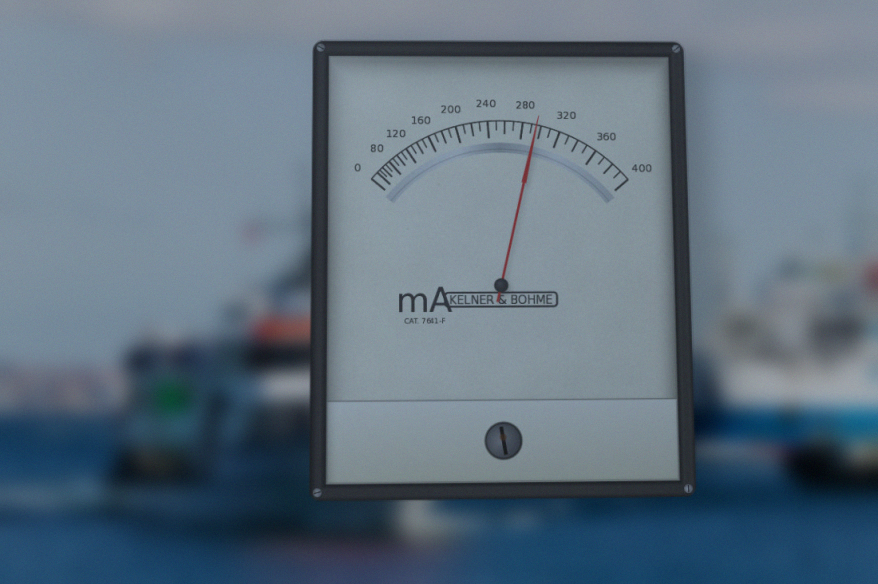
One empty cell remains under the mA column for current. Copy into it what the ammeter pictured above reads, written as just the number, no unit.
295
